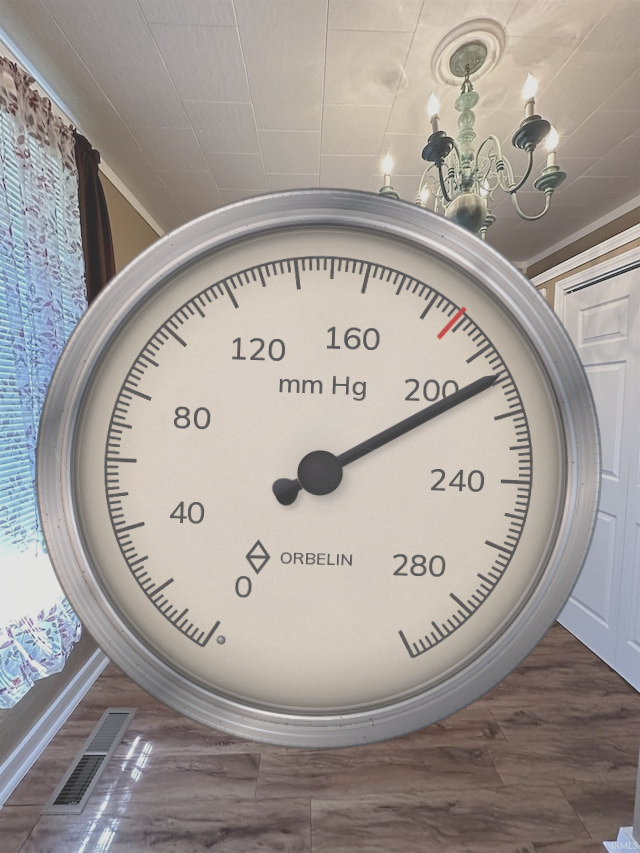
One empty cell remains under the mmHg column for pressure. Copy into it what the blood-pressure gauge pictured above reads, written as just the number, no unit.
208
